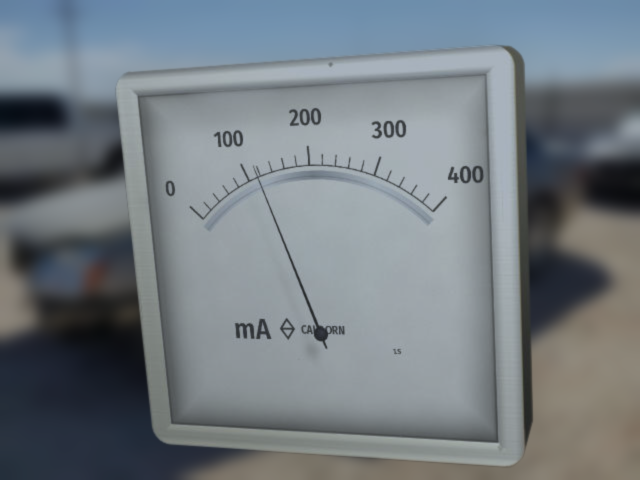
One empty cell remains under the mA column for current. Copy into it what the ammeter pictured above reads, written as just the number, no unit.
120
